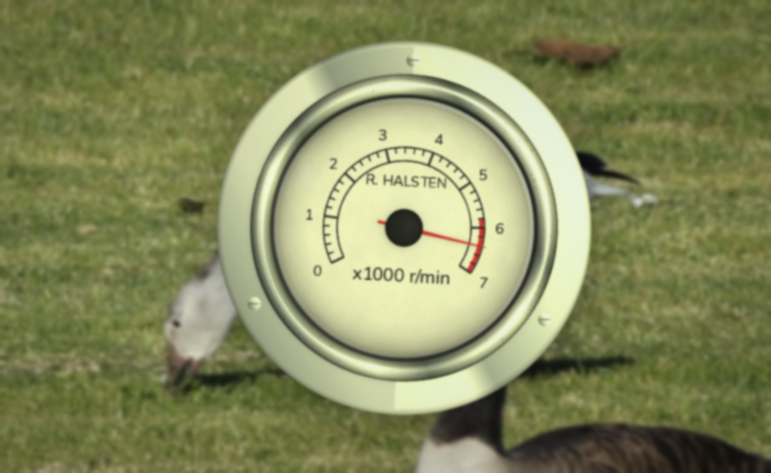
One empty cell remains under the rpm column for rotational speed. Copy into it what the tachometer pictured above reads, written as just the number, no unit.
6400
